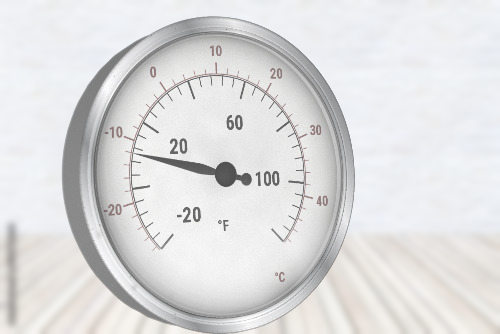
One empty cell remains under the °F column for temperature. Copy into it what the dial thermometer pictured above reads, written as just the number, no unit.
10
